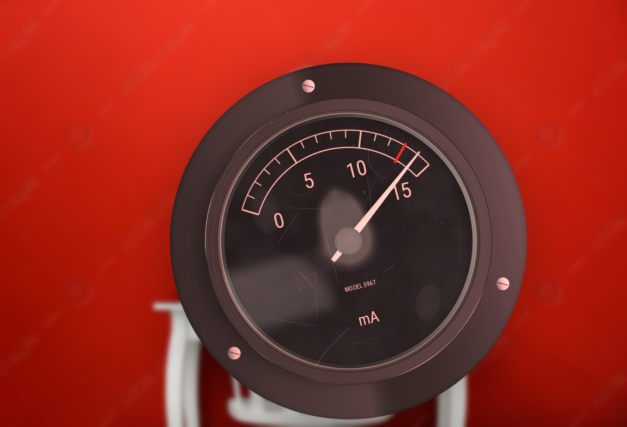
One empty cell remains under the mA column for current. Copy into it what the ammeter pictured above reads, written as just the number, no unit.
14
